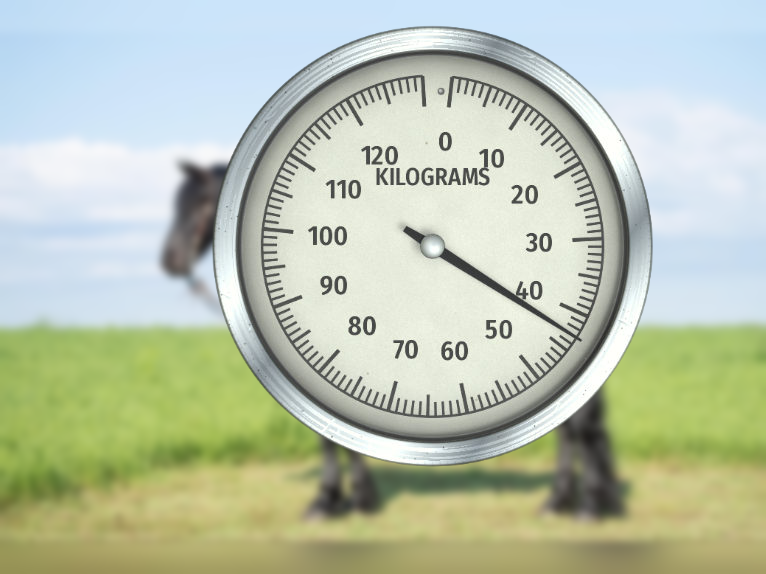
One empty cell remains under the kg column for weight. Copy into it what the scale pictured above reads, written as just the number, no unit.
43
